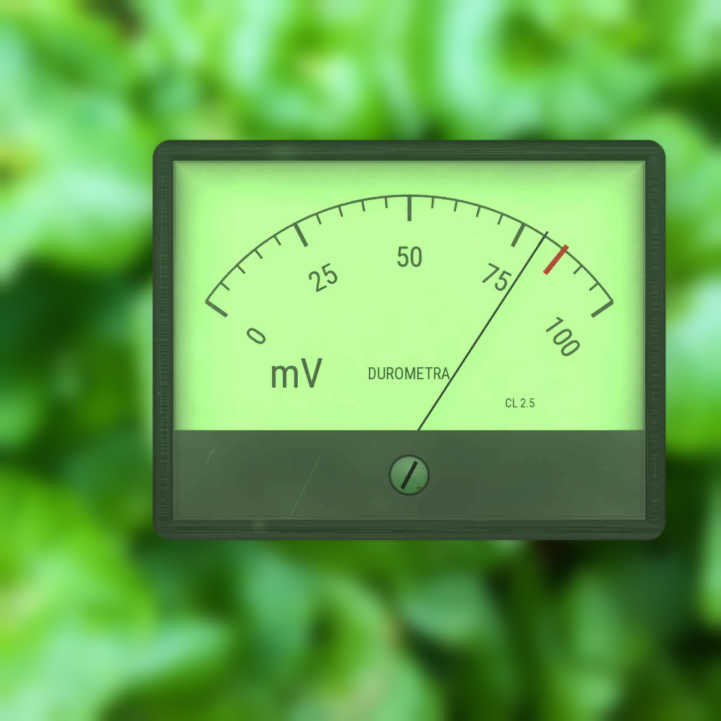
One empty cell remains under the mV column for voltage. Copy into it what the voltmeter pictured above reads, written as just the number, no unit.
80
